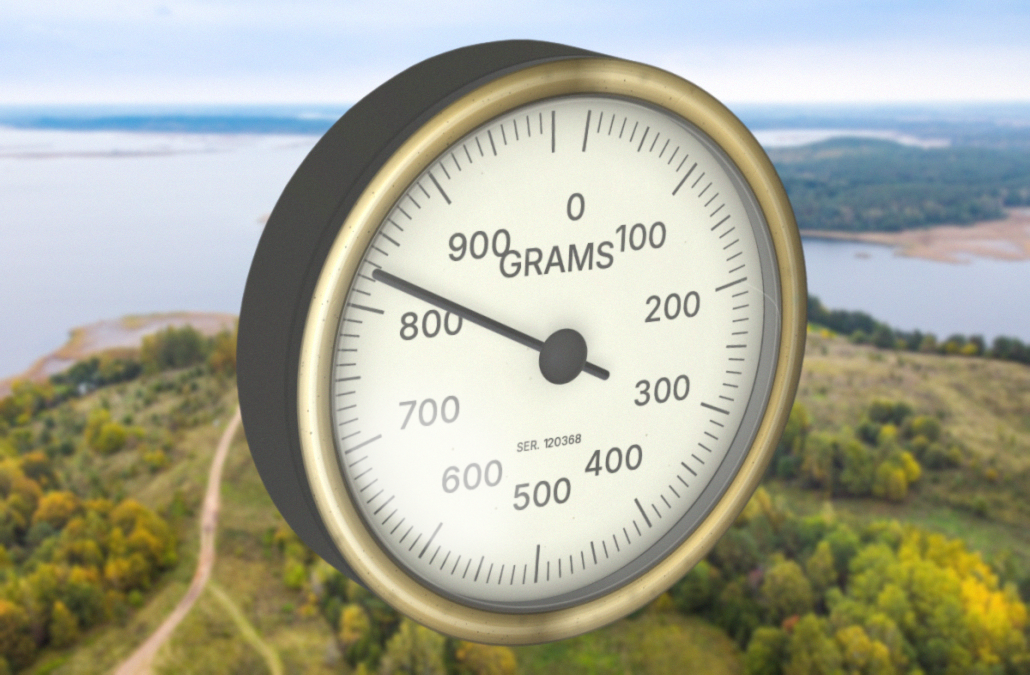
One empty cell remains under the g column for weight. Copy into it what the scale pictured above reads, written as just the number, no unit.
825
